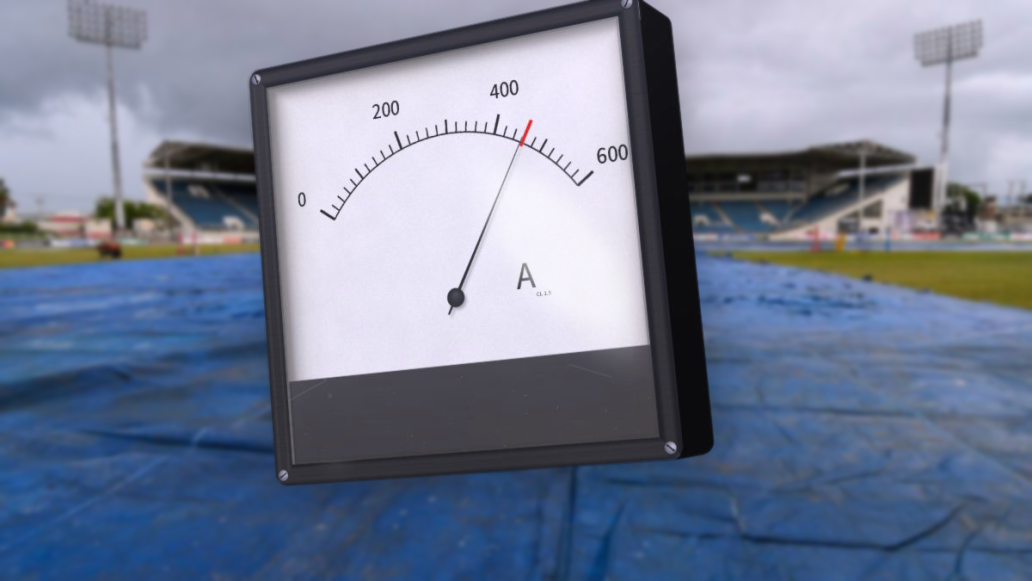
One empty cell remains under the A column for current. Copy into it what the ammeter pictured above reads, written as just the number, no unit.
460
